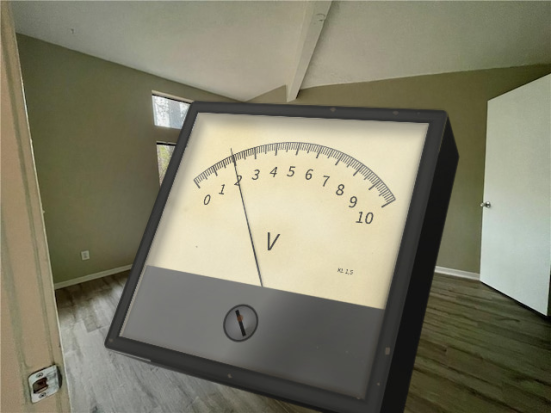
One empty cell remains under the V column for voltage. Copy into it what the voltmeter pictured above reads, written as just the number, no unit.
2
